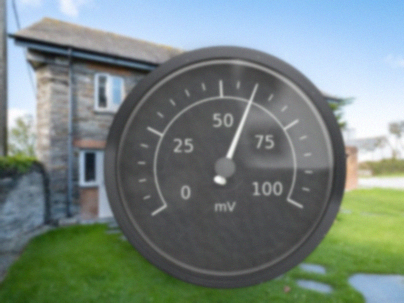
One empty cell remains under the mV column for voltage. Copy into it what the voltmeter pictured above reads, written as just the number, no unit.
60
